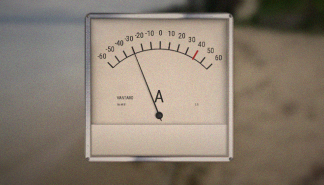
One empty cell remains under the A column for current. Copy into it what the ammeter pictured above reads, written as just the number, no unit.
-30
